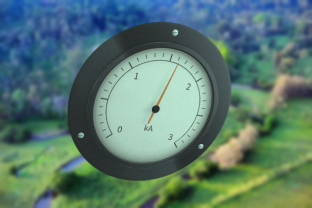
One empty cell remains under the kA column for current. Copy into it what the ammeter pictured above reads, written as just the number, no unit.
1.6
